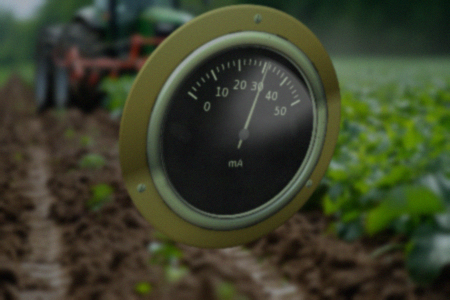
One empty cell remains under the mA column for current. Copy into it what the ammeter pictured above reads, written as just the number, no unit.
30
